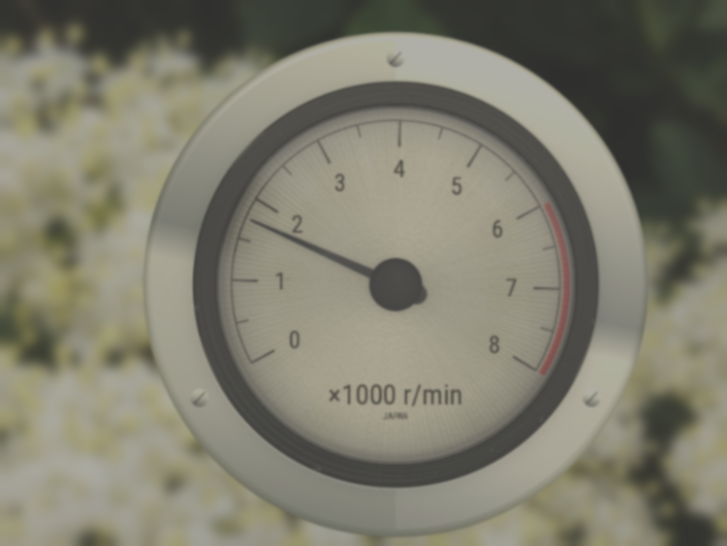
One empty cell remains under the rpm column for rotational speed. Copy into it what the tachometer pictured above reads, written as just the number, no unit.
1750
